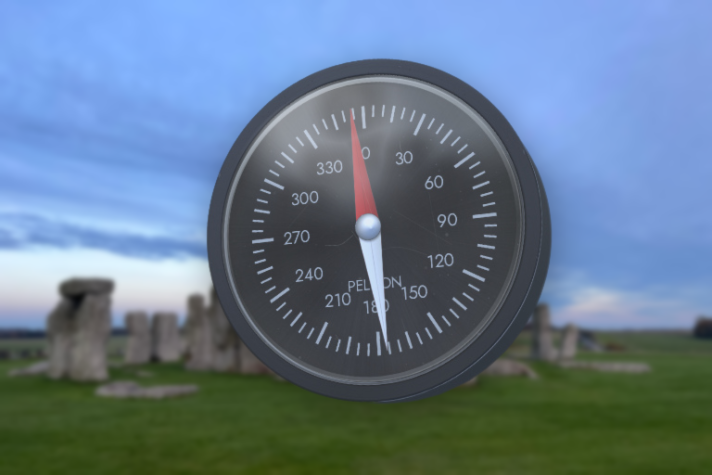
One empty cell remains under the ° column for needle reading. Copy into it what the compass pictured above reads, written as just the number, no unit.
355
